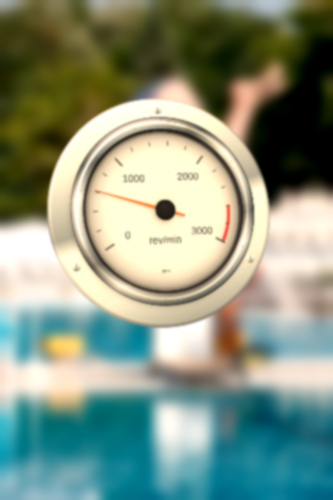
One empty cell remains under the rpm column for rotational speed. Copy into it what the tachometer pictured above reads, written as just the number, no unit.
600
